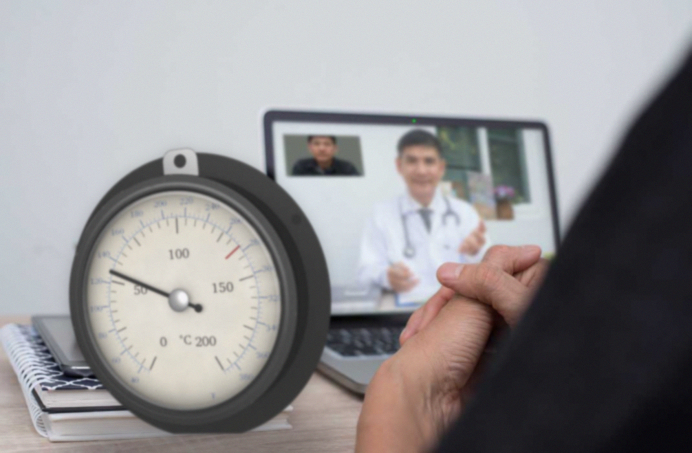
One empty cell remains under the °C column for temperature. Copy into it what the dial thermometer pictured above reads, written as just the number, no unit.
55
